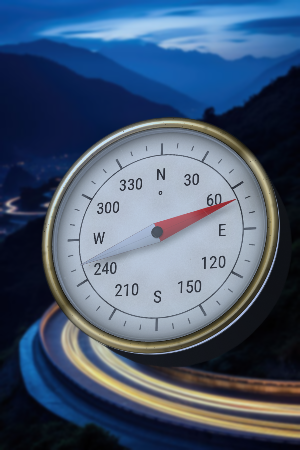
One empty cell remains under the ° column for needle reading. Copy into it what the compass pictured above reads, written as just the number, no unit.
70
